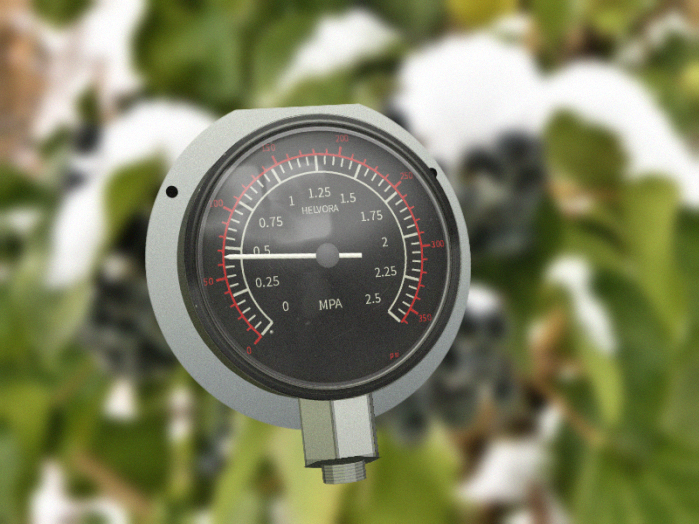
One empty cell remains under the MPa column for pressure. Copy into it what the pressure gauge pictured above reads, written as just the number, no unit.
0.45
